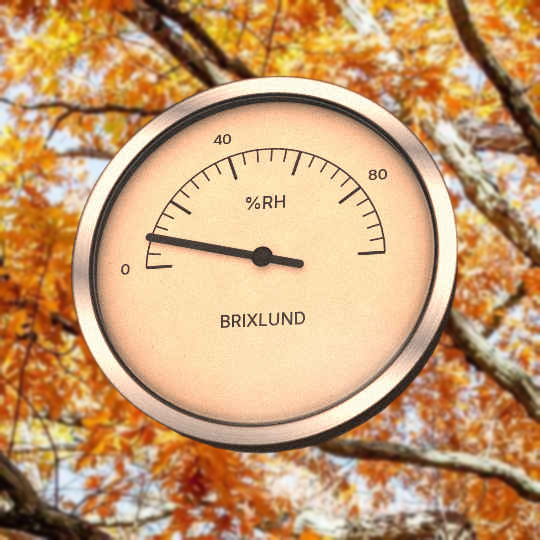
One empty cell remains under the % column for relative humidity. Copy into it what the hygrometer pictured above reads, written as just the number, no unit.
8
